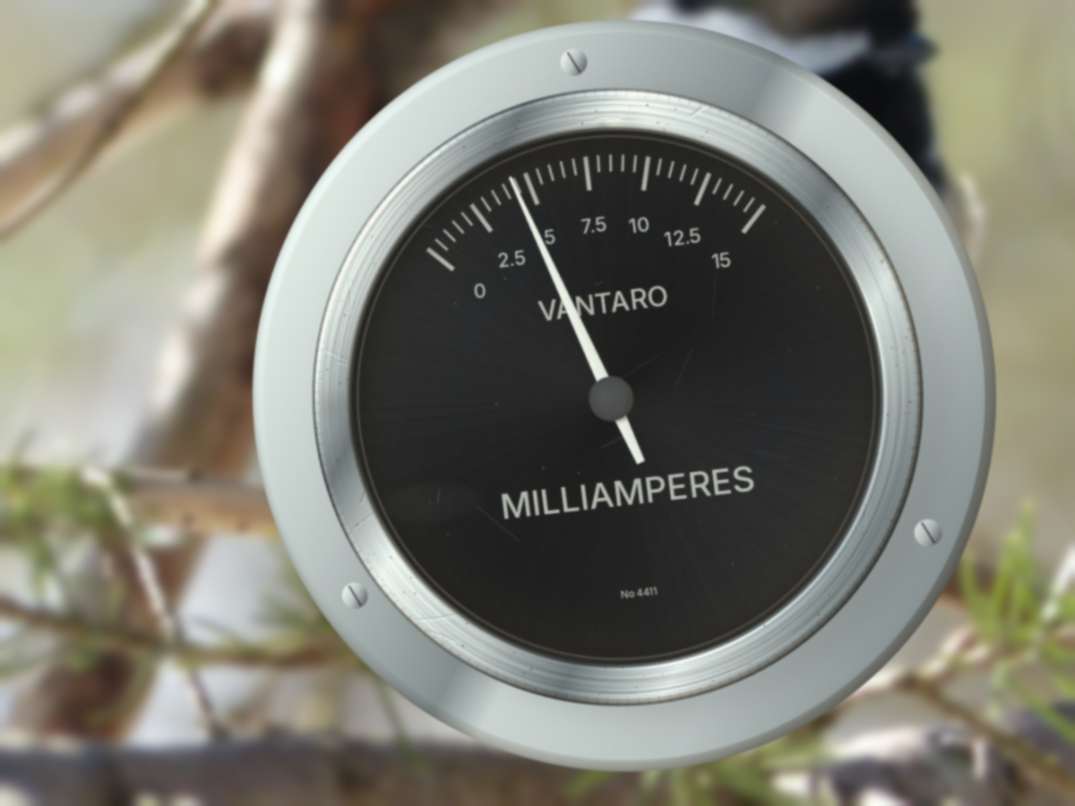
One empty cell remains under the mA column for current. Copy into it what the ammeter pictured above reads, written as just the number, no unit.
4.5
